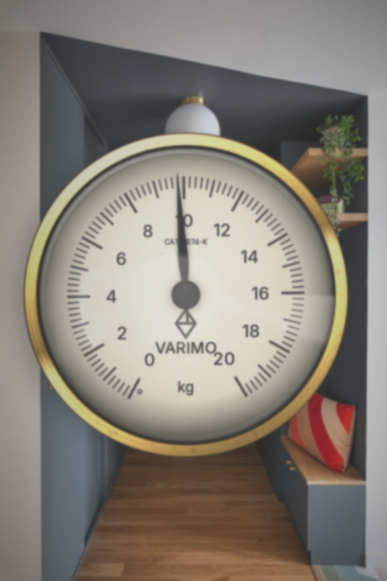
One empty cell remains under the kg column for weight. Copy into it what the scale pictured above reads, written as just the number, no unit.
9.8
